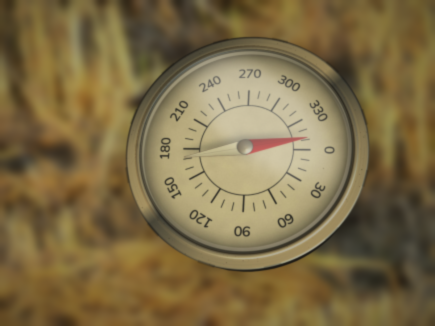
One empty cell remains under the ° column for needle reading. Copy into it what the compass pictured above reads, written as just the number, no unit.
350
